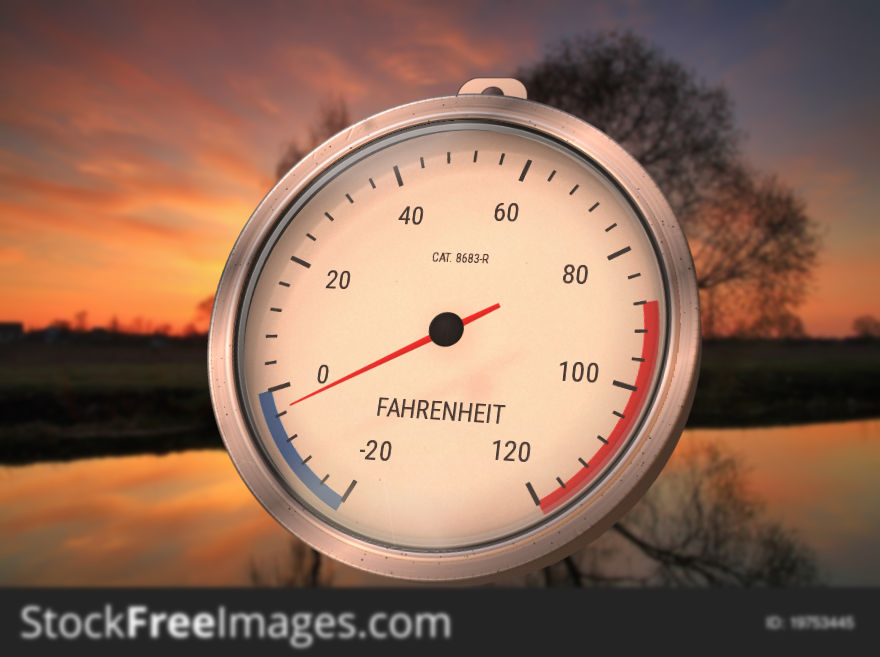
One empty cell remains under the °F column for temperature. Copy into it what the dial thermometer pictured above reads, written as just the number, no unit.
-4
